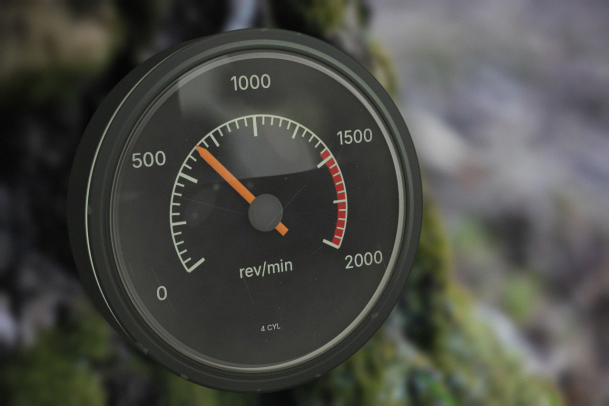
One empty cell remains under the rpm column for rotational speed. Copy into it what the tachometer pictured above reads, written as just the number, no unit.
650
